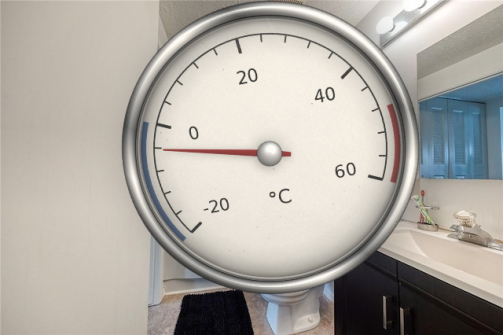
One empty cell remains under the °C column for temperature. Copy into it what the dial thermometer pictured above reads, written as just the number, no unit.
-4
